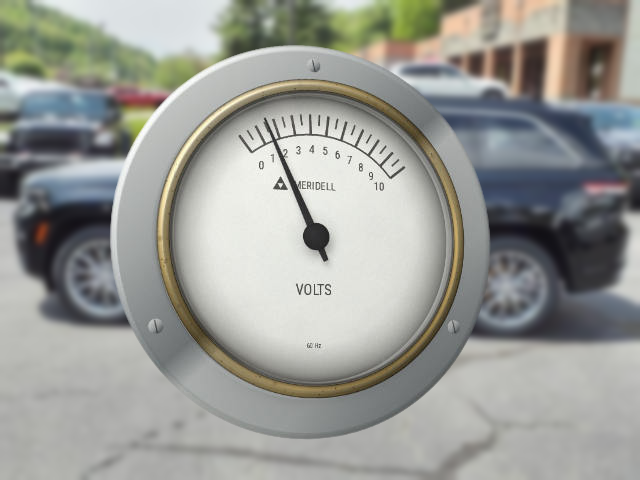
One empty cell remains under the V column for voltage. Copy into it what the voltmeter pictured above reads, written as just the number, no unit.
1.5
